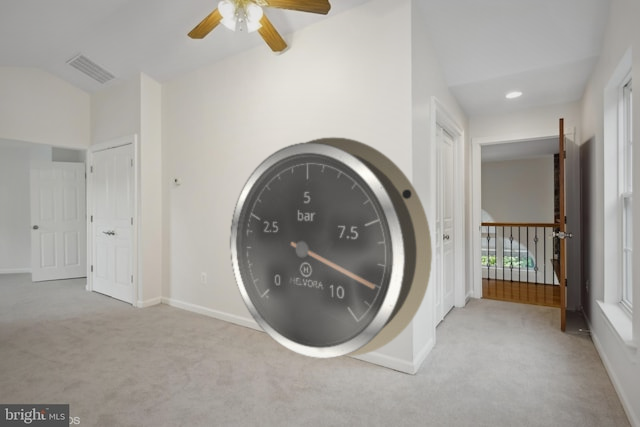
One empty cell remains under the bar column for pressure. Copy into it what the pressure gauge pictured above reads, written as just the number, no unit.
9
